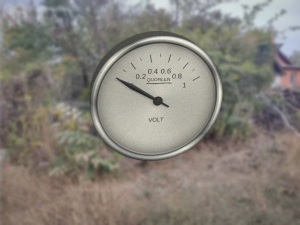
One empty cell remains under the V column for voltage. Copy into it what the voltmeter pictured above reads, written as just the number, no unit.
0
